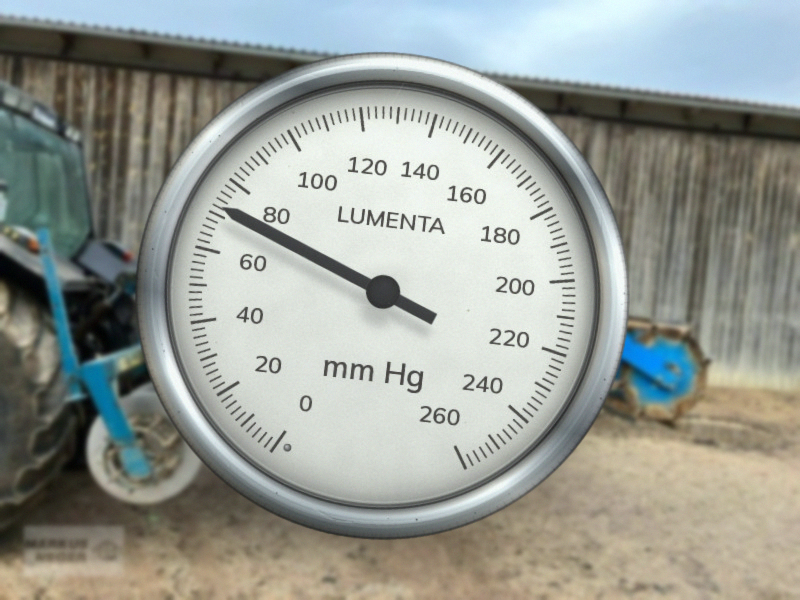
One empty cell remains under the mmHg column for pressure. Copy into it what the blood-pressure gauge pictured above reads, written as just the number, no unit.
72
